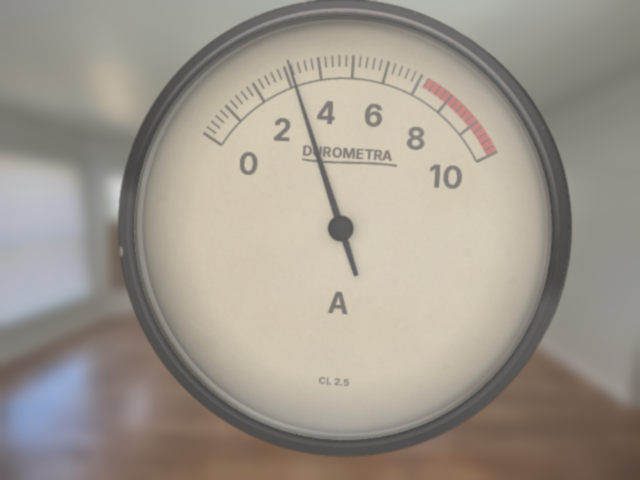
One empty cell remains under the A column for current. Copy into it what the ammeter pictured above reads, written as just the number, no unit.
3.2
